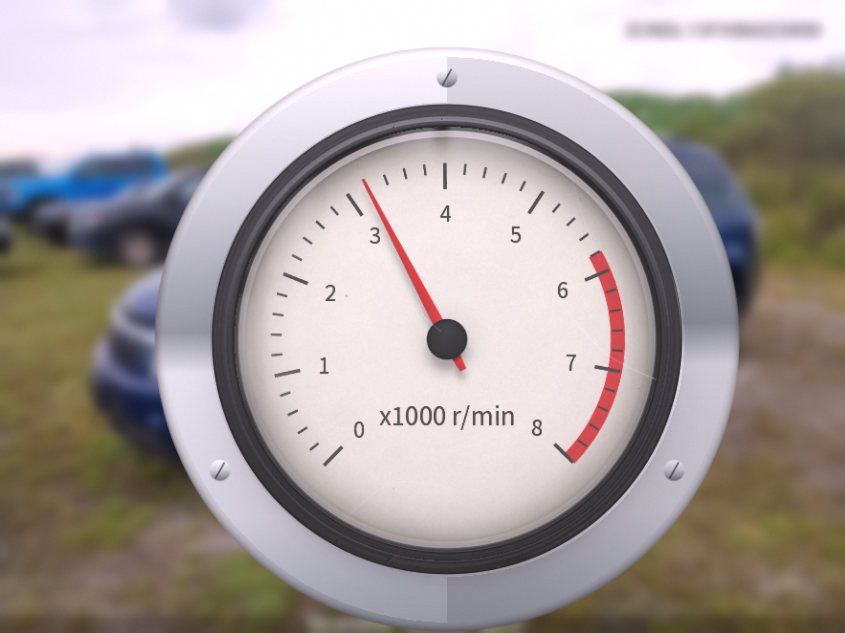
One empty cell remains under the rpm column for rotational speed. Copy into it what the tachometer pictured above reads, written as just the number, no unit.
3200
